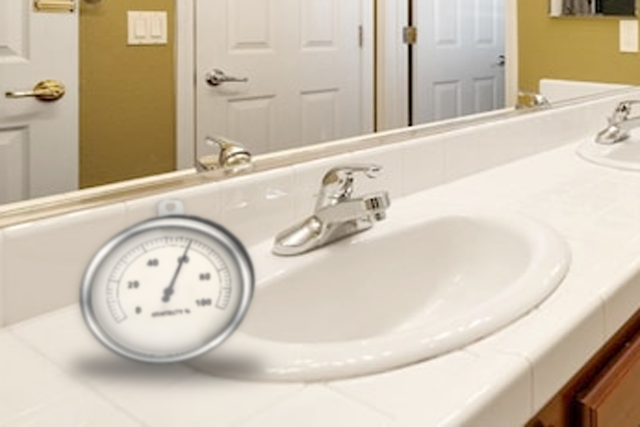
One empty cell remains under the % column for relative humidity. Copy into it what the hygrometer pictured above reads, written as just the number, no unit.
60
